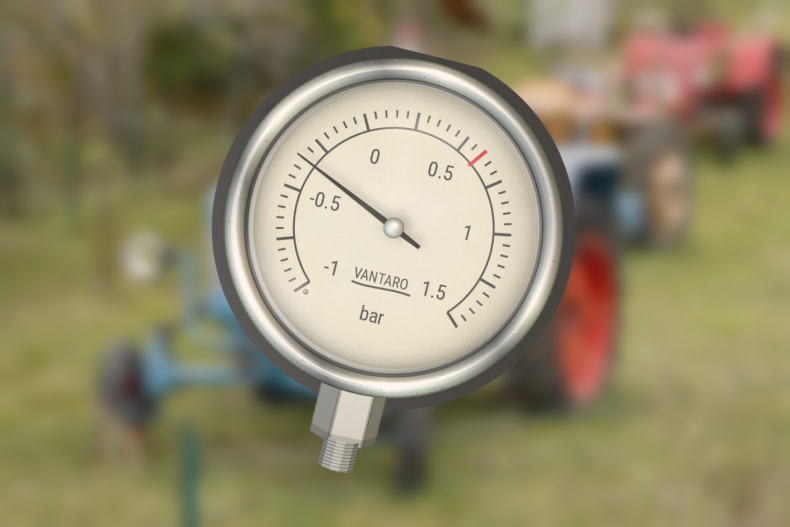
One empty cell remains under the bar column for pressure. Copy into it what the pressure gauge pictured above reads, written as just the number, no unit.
-0.35
